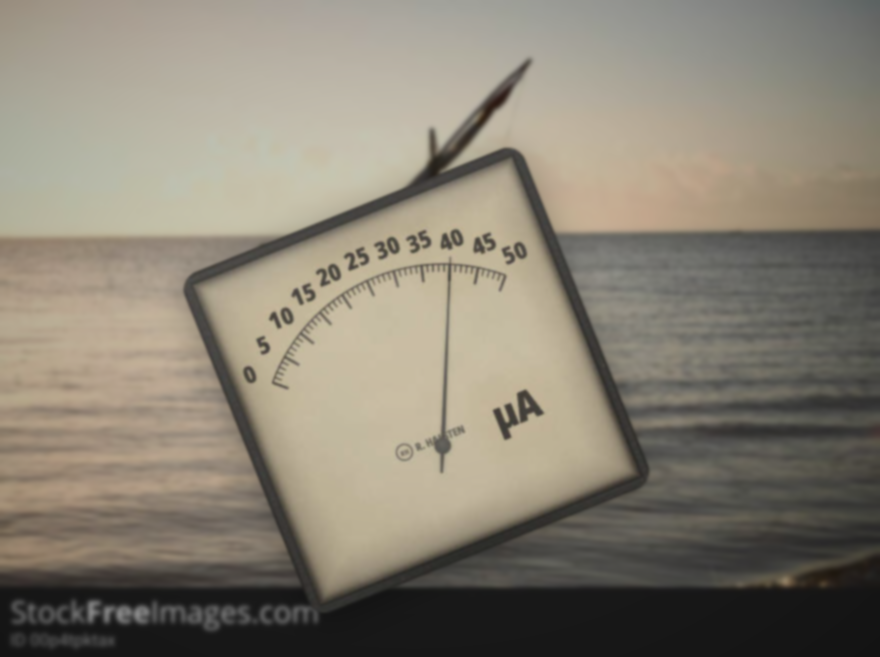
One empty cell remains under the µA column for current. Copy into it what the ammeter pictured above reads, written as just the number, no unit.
40
